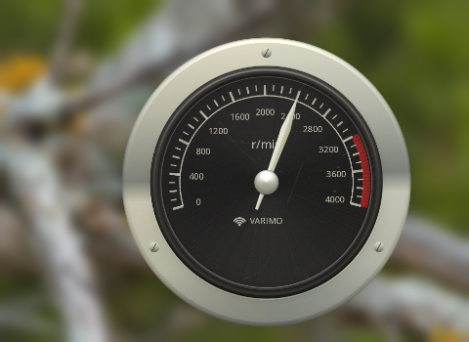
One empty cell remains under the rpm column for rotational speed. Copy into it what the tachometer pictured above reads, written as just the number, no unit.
2400
